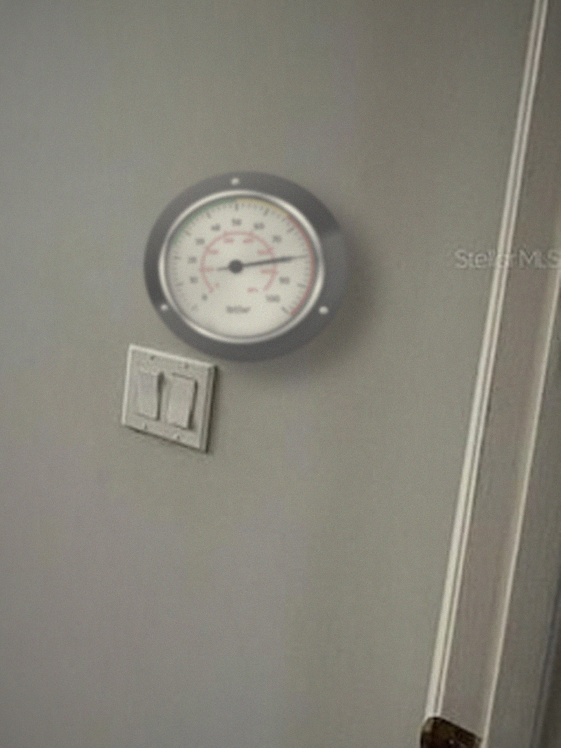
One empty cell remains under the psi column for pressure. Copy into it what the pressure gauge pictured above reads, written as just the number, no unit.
80
